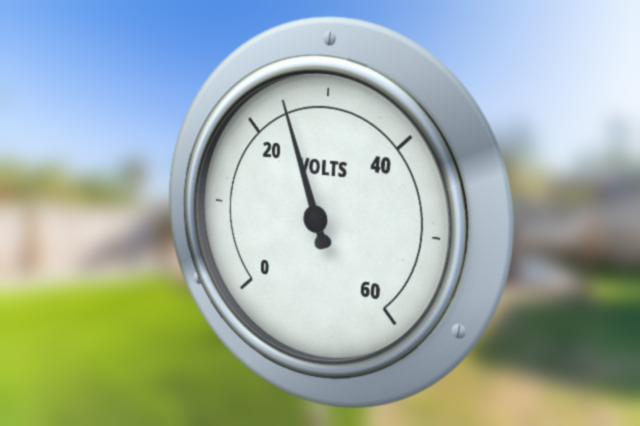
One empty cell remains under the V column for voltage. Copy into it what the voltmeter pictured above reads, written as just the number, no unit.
25
